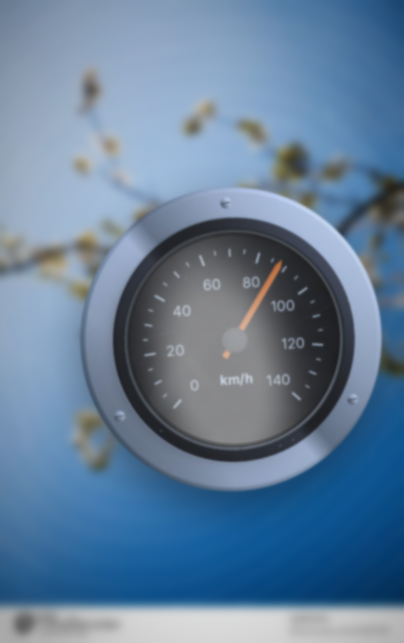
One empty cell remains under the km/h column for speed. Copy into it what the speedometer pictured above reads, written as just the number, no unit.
87.5
